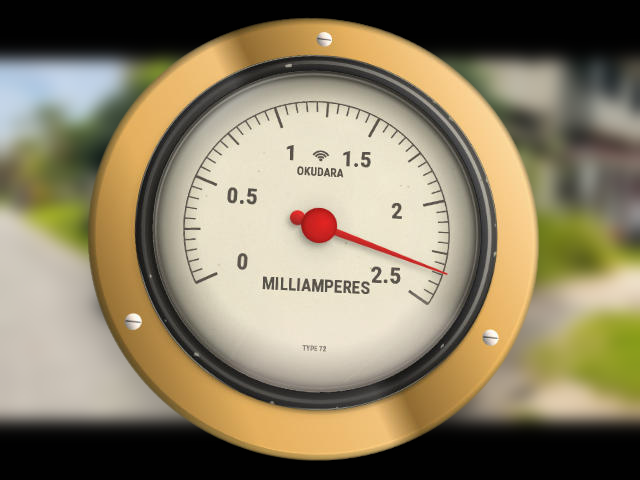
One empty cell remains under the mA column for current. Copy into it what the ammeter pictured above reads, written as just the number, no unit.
2.35
